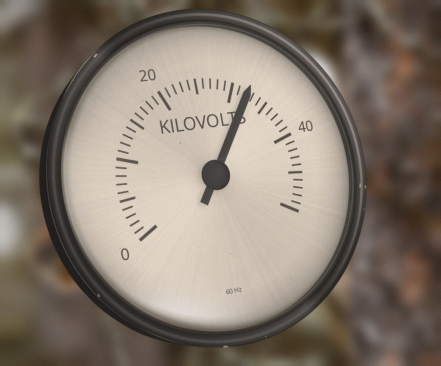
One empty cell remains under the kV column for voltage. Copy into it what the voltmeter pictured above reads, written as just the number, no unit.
32
